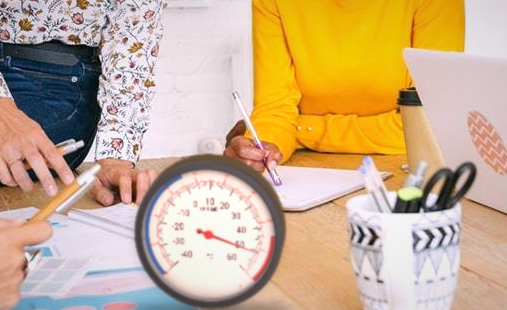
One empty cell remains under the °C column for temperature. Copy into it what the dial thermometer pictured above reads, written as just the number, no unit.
50
